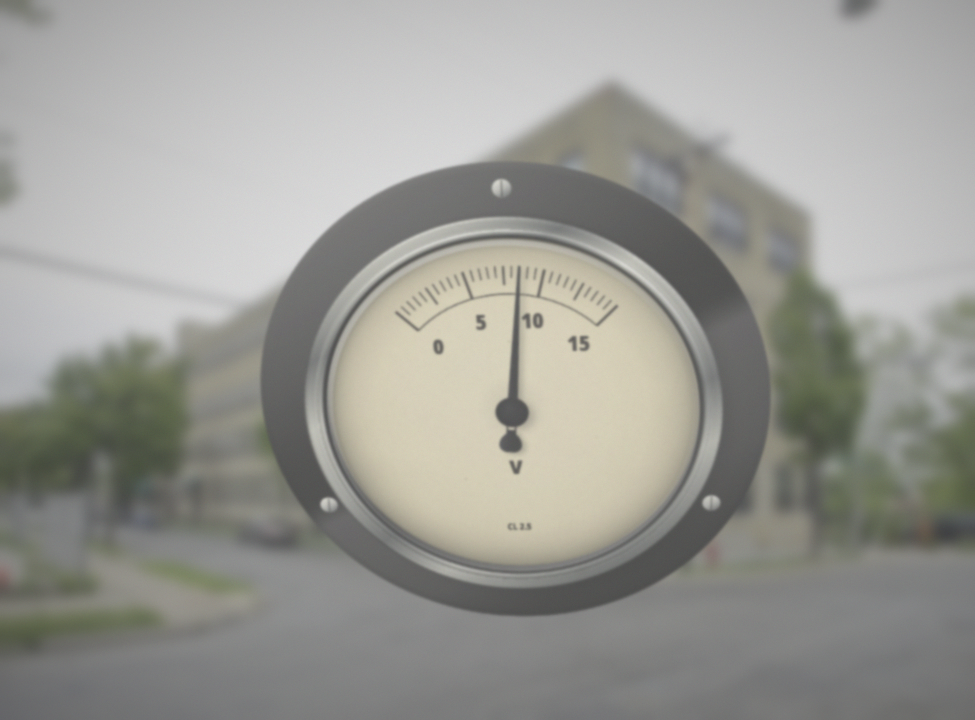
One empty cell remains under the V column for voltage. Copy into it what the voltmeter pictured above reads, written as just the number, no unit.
8.5
